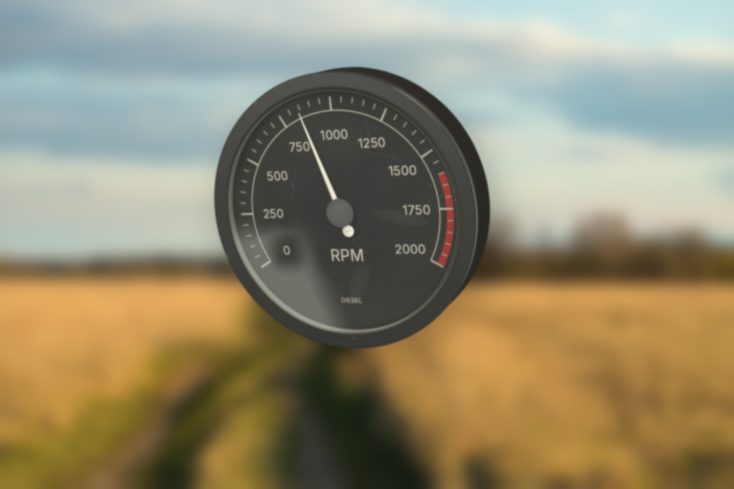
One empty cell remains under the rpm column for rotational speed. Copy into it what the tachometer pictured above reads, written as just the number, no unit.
850
